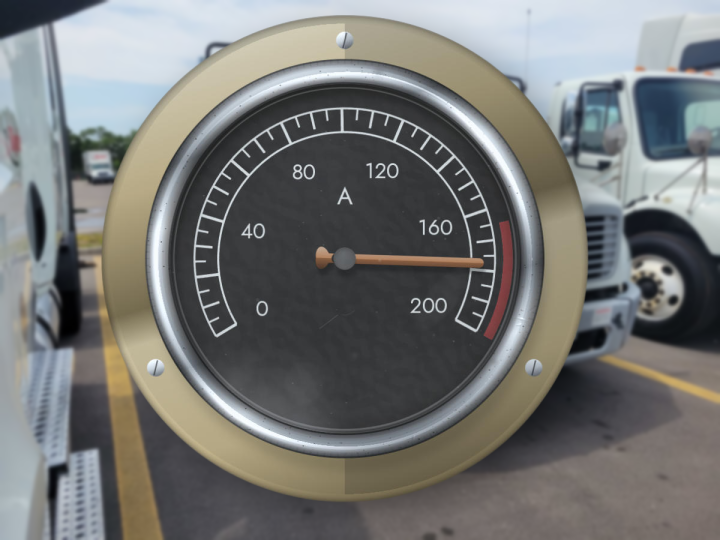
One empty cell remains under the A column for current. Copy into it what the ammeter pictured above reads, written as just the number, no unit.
177.5
